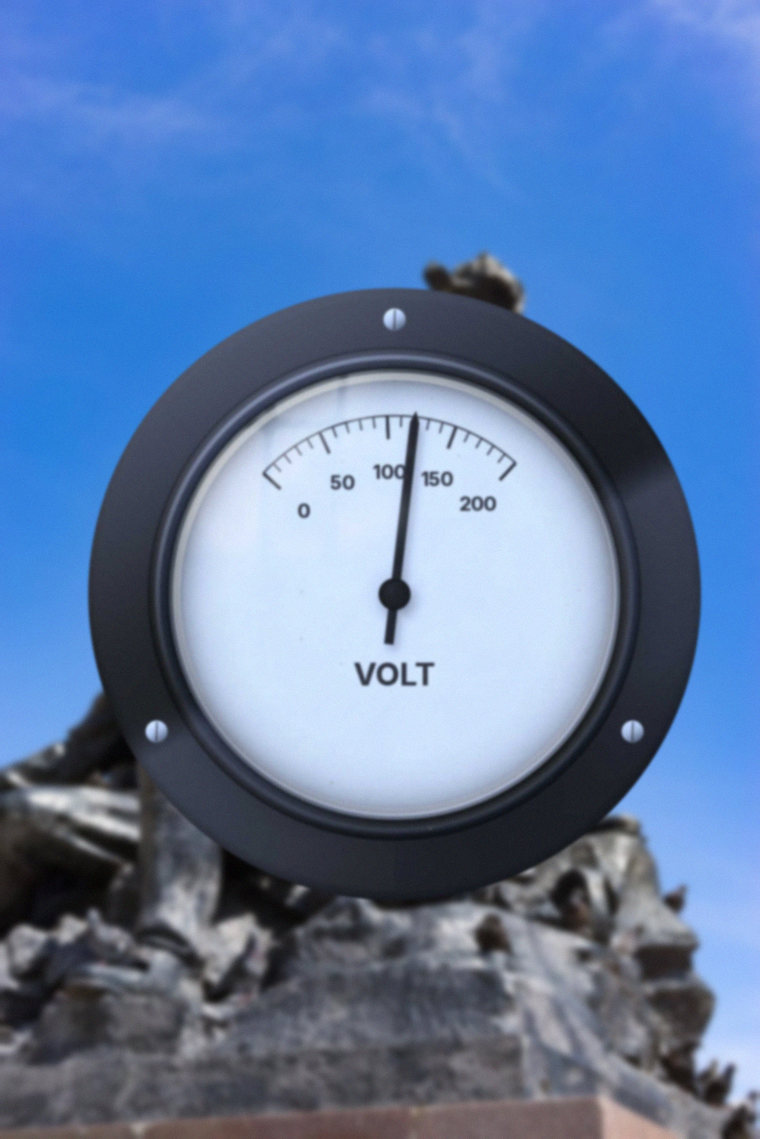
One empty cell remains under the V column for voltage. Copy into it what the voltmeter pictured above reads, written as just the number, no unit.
120
